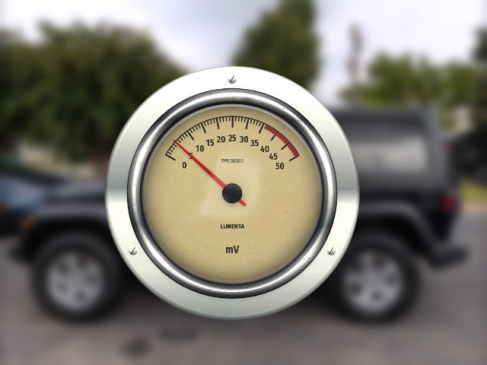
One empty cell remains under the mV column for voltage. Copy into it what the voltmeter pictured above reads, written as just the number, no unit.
5
